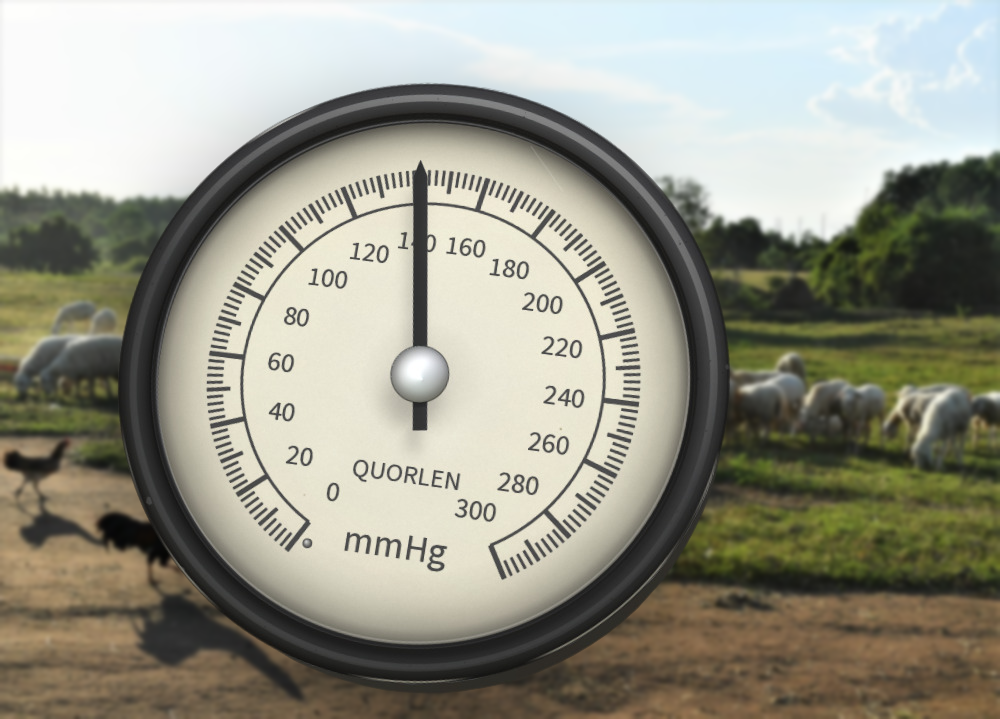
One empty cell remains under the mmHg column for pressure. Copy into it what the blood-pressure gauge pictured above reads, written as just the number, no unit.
142
